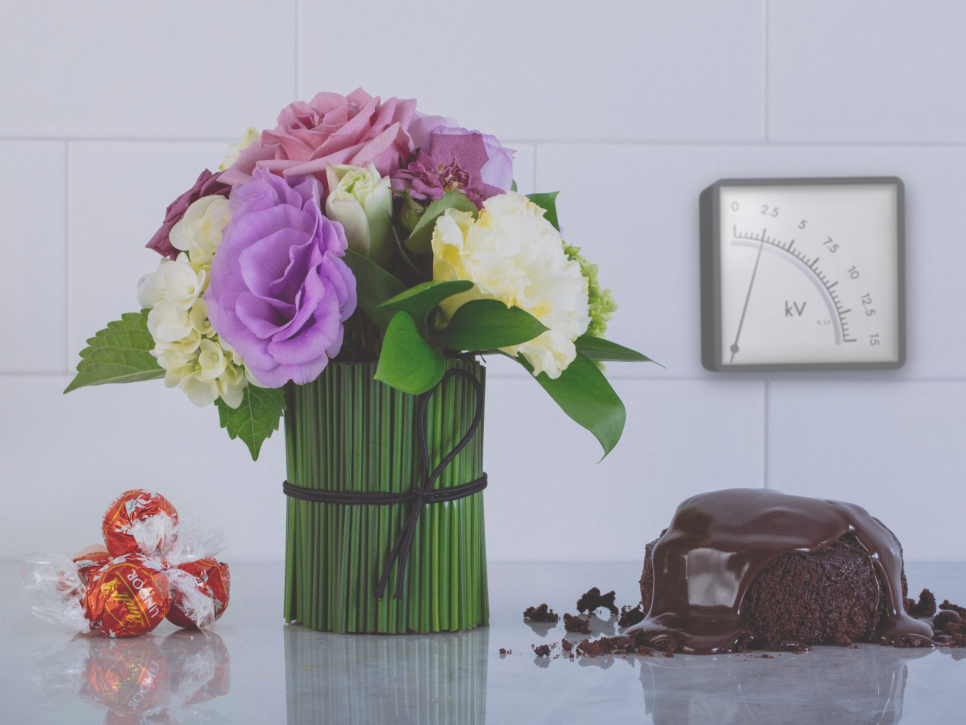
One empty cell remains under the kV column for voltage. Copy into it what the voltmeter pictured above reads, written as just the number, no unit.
2.5
